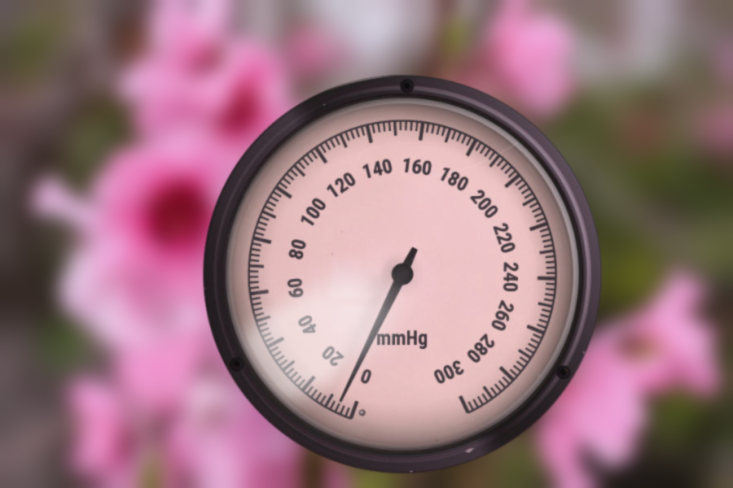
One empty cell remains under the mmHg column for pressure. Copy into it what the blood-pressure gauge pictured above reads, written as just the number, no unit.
6
